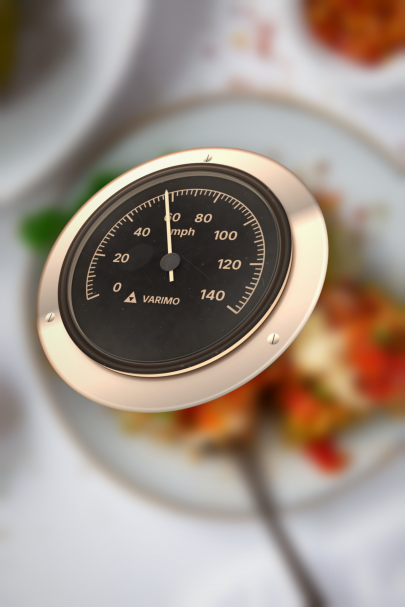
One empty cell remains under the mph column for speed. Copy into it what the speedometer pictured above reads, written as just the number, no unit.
58
